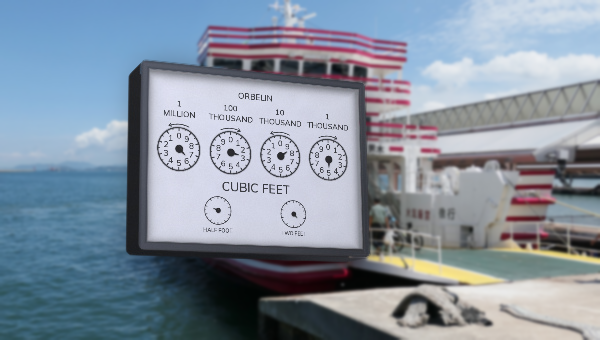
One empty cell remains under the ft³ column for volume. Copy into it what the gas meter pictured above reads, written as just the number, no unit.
628500
